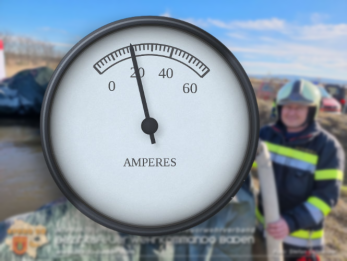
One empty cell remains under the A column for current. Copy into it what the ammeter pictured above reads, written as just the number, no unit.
20
